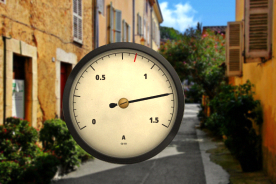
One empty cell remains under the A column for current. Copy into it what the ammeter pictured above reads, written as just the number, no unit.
1.25
